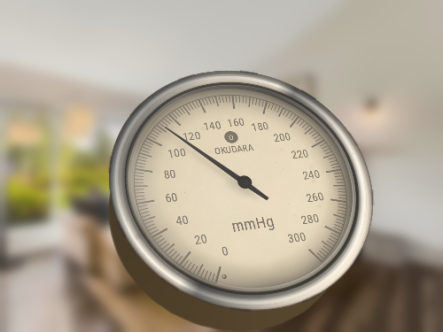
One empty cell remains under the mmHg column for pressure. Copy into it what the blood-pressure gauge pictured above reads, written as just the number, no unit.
110
